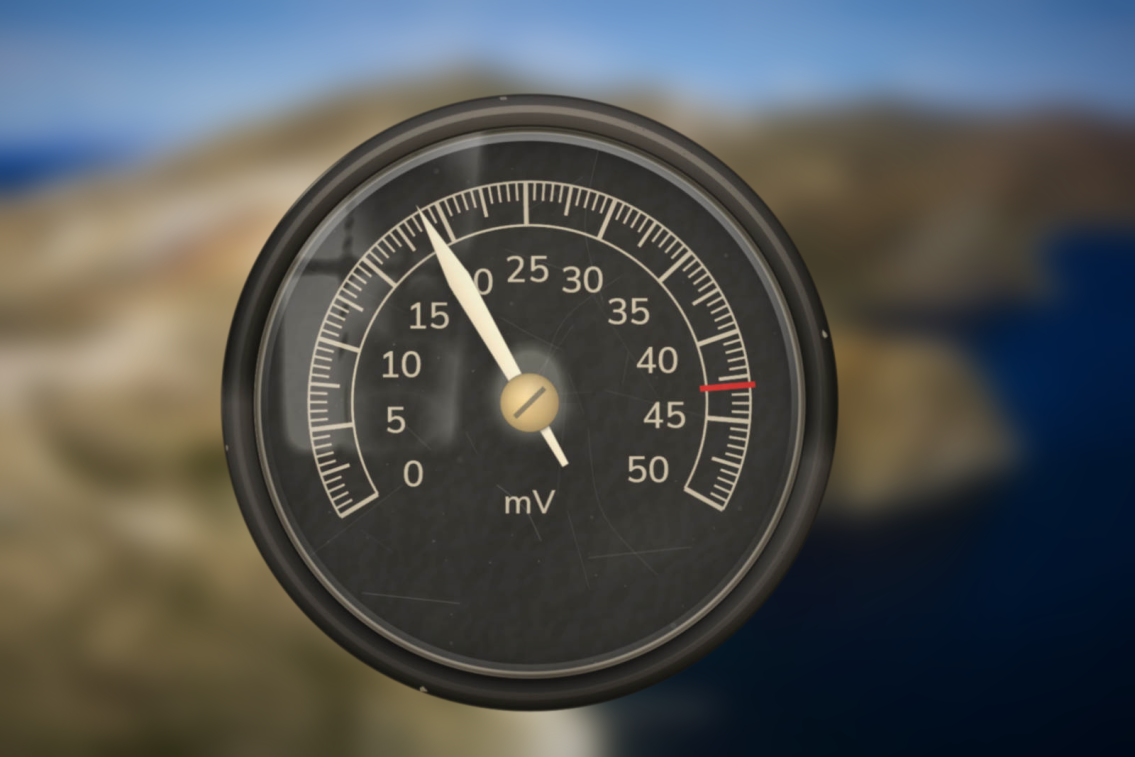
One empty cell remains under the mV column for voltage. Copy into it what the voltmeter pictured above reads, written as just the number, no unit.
19
